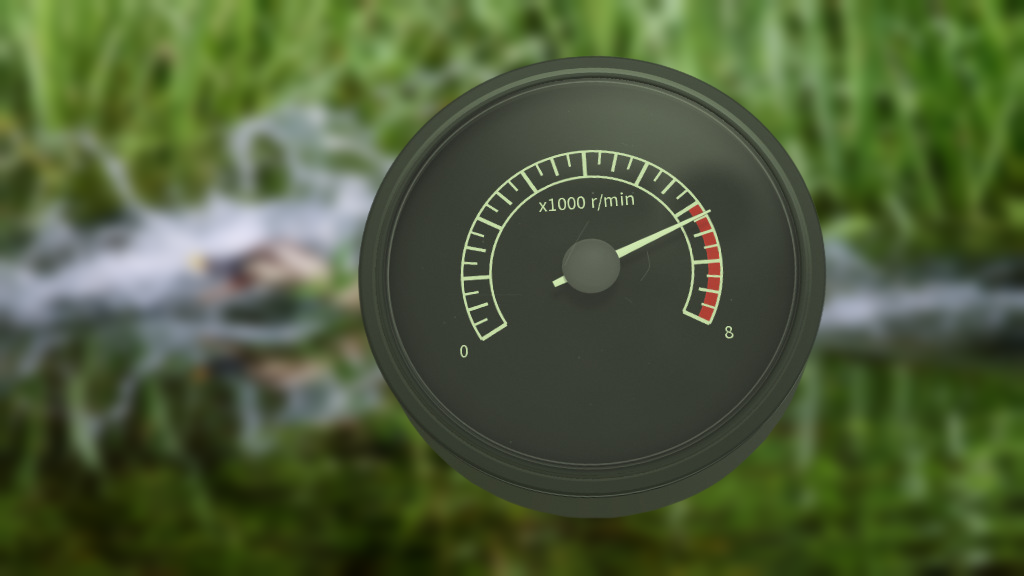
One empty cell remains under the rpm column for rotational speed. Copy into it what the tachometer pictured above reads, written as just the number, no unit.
6250
